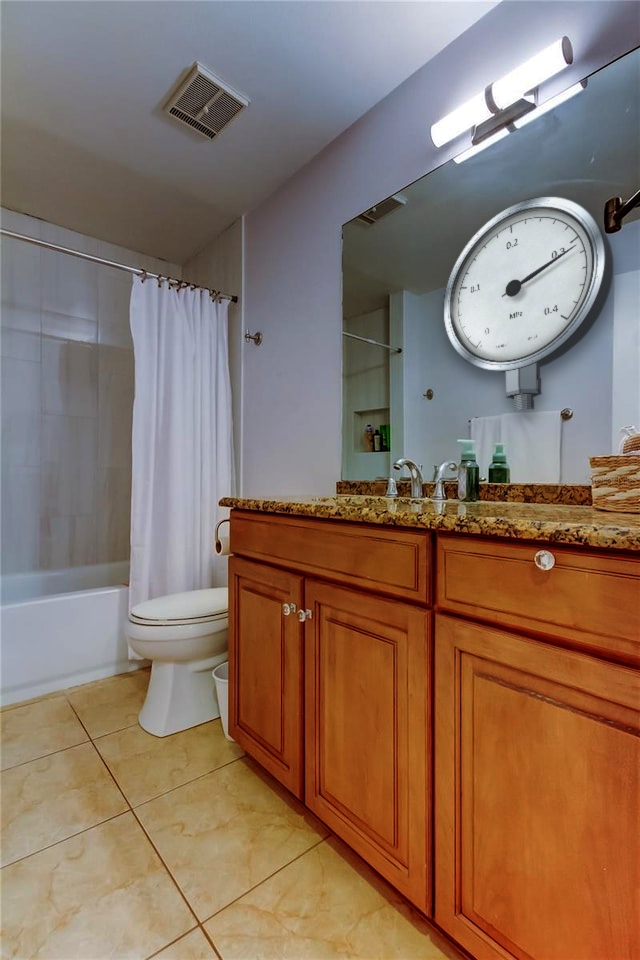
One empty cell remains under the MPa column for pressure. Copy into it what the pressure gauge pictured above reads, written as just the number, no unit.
0.31
